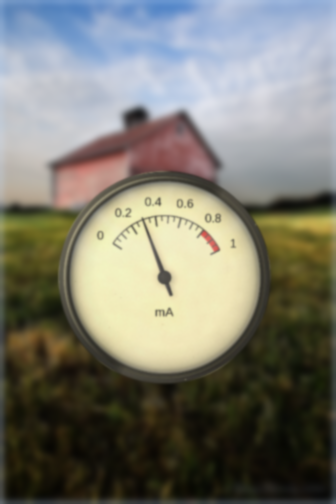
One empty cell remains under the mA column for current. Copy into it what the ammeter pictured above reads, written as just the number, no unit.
0.3
